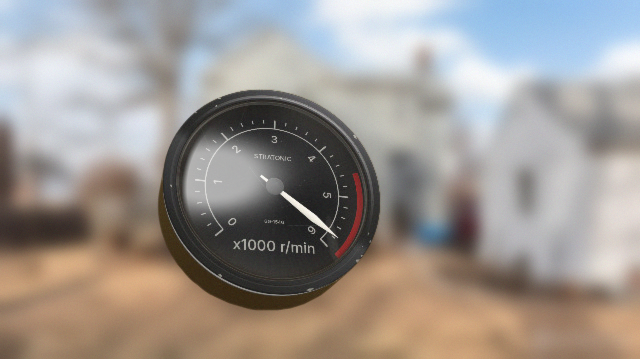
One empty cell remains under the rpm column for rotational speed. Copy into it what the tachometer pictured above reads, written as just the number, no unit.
5800
